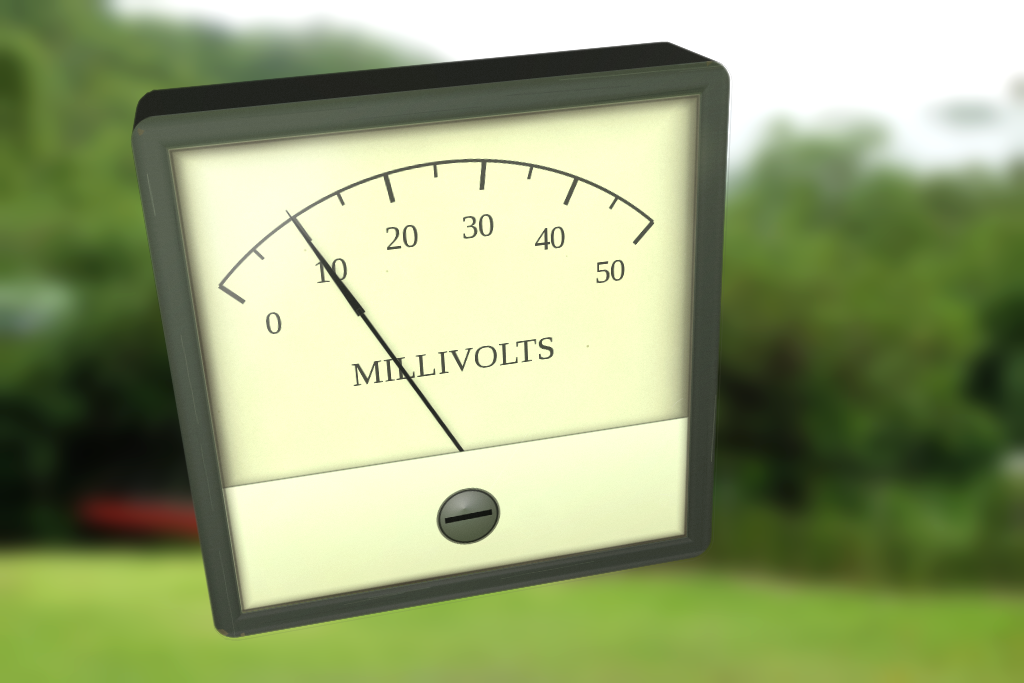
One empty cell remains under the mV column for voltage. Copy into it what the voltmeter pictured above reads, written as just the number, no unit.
10
